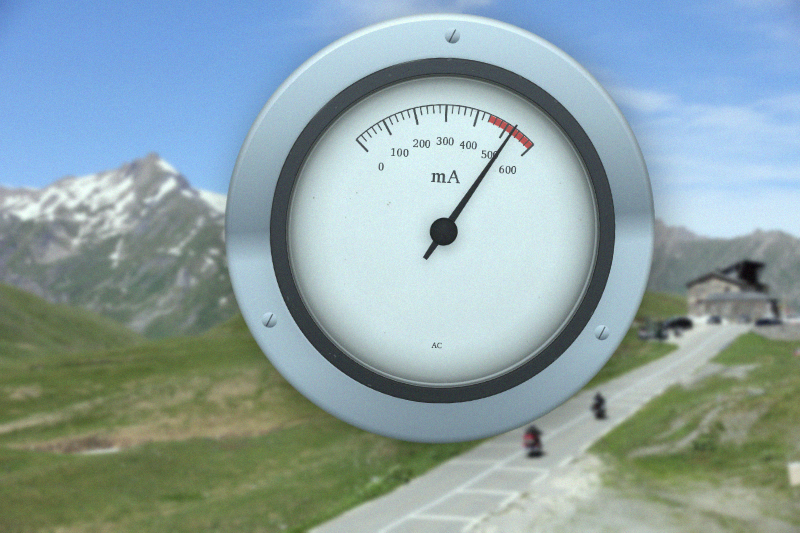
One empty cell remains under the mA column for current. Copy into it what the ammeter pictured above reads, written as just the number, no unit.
520
